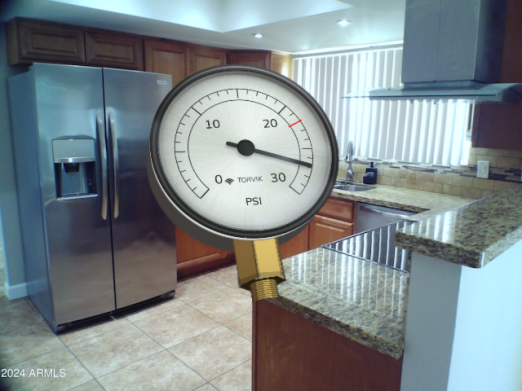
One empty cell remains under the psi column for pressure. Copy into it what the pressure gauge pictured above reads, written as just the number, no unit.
27
